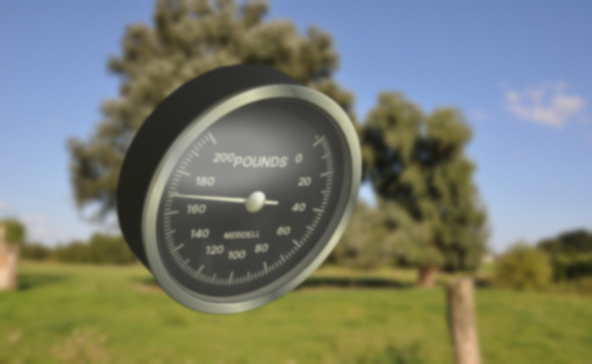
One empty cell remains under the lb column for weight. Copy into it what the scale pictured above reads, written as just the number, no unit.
170
